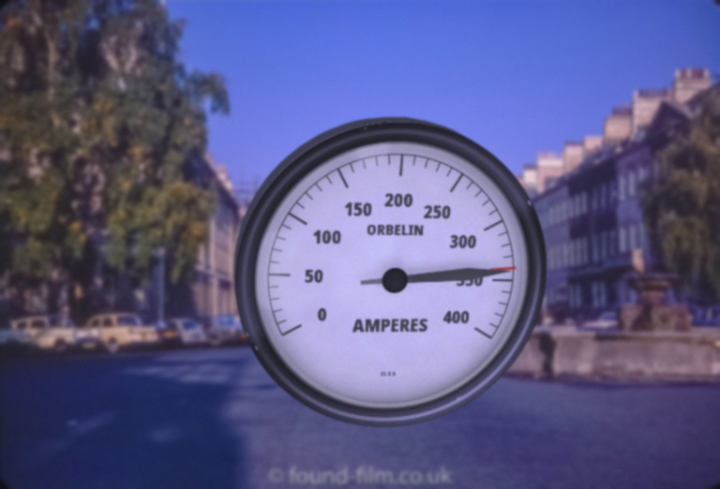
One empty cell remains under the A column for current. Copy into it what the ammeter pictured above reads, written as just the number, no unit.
340
